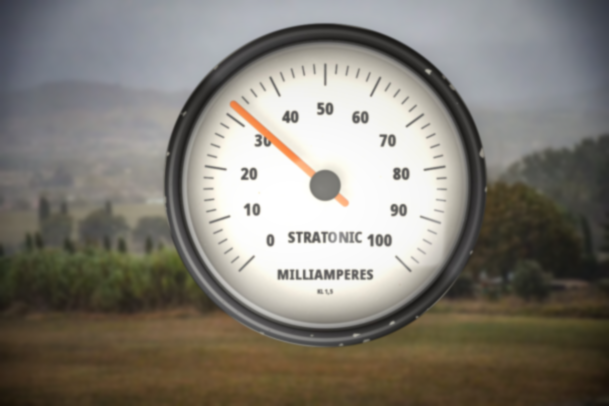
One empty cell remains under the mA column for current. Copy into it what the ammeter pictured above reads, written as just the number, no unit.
32
